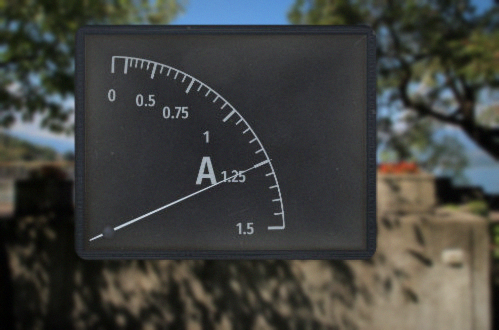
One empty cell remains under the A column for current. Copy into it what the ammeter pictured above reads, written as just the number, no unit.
1.25
